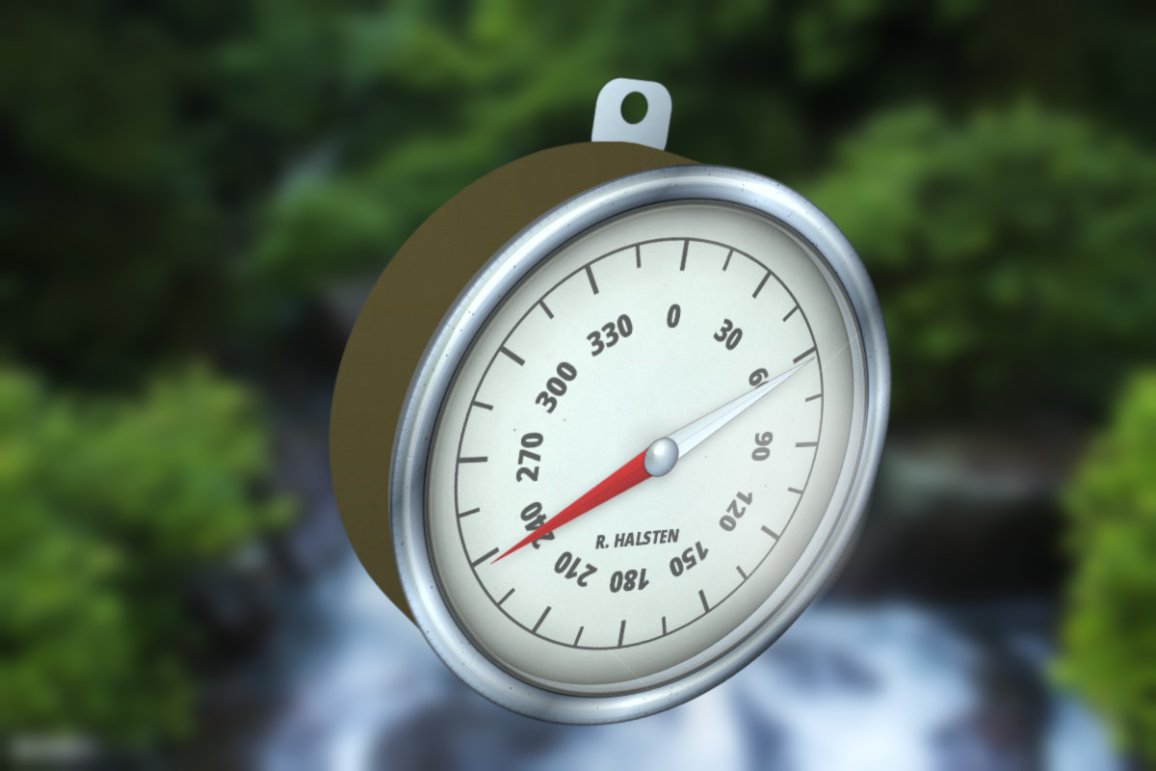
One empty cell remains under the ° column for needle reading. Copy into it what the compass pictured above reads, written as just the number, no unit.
240
